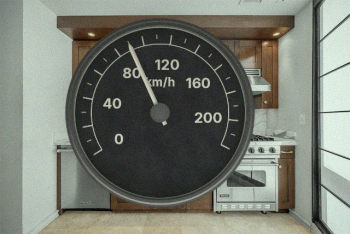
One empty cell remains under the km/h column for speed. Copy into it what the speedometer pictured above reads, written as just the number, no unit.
90
